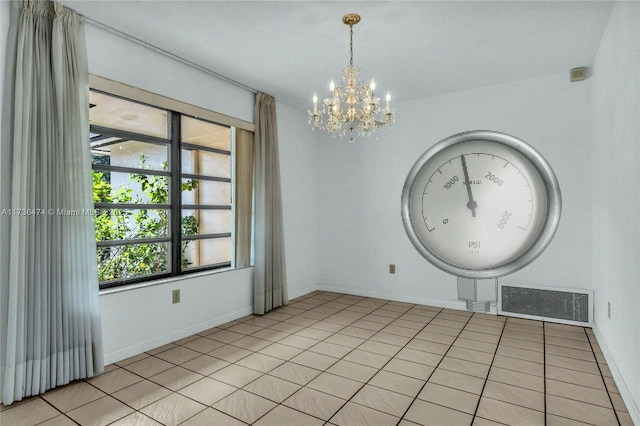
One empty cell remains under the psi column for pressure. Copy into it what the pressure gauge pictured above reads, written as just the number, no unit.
1400
